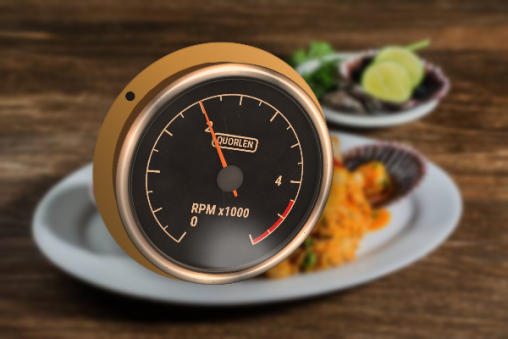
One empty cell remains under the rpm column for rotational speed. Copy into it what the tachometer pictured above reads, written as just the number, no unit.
2000
